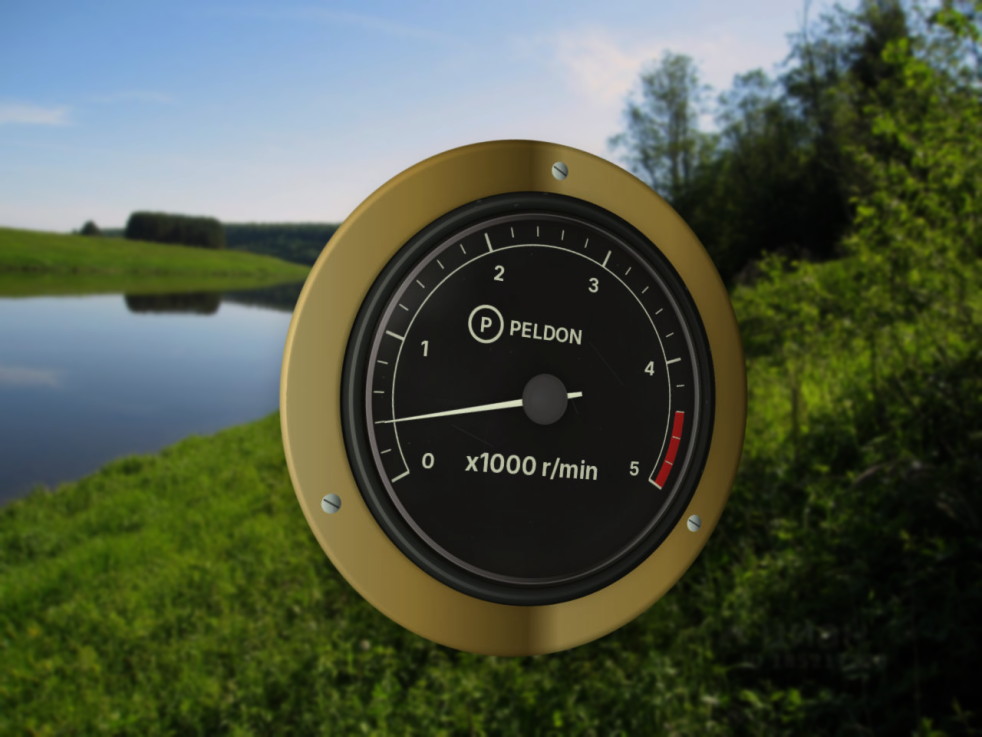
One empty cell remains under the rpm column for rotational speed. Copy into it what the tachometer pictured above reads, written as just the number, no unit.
400
